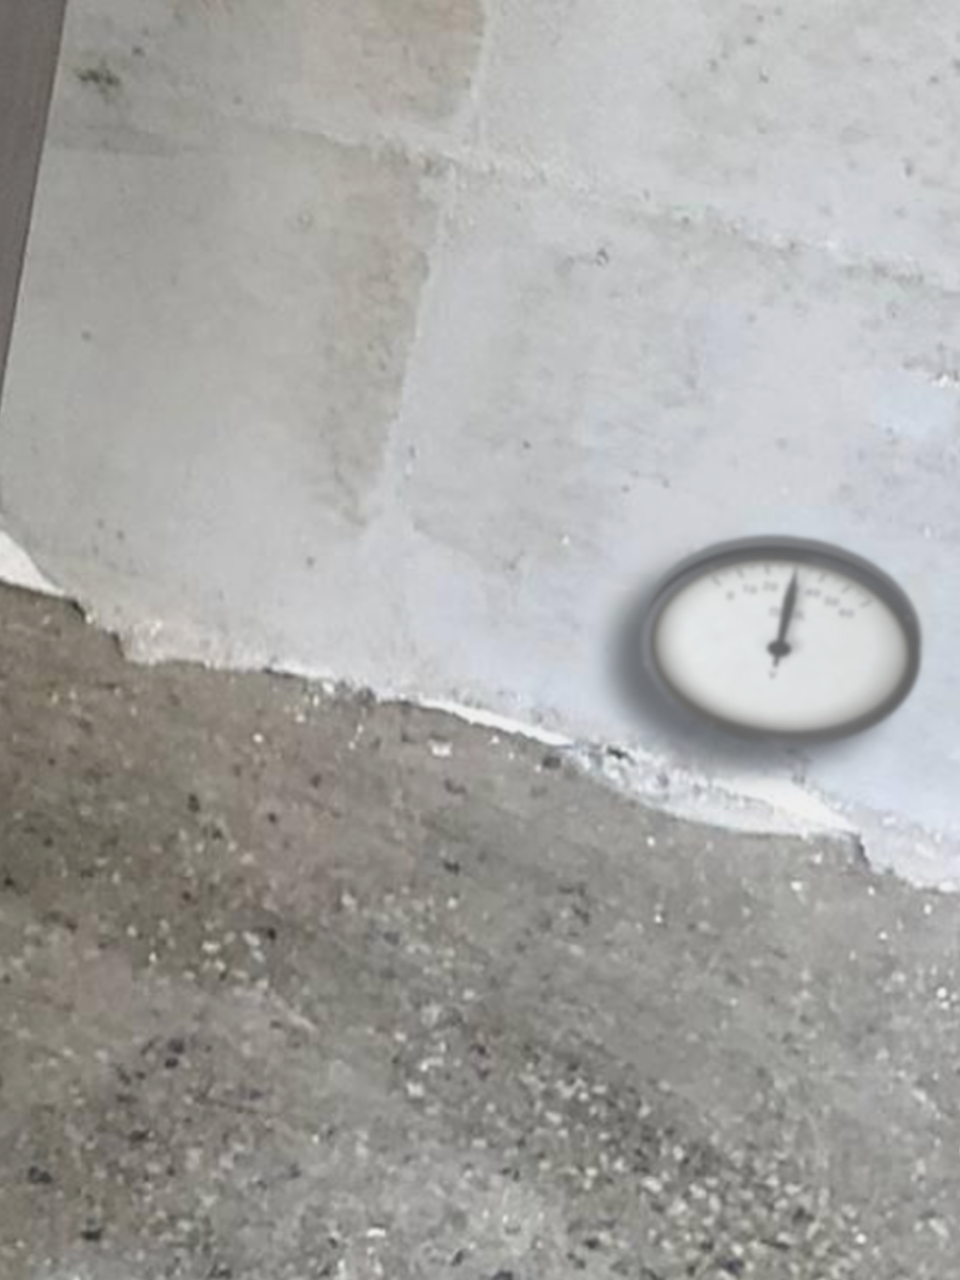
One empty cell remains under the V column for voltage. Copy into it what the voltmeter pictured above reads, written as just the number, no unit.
30
